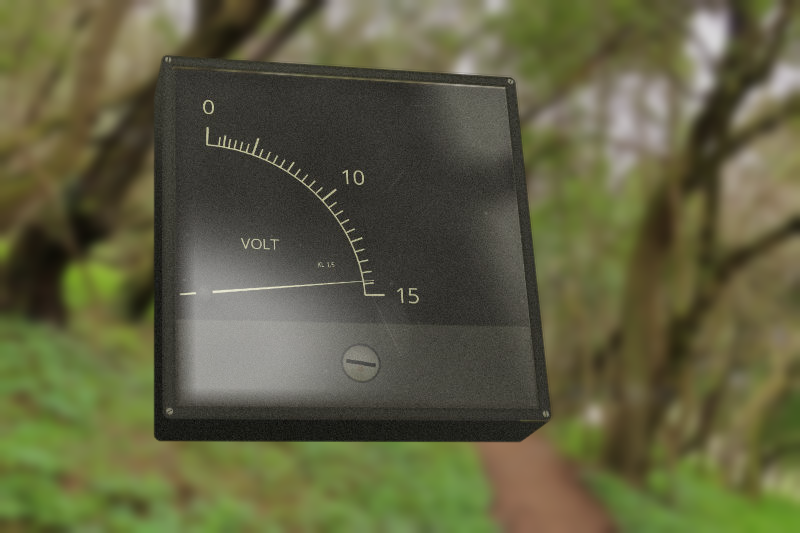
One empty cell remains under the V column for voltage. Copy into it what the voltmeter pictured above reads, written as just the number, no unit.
14.5
